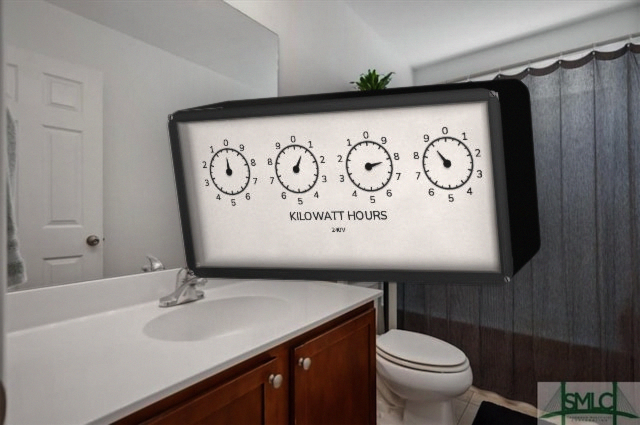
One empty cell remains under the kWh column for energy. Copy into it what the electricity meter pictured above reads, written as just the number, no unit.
79
